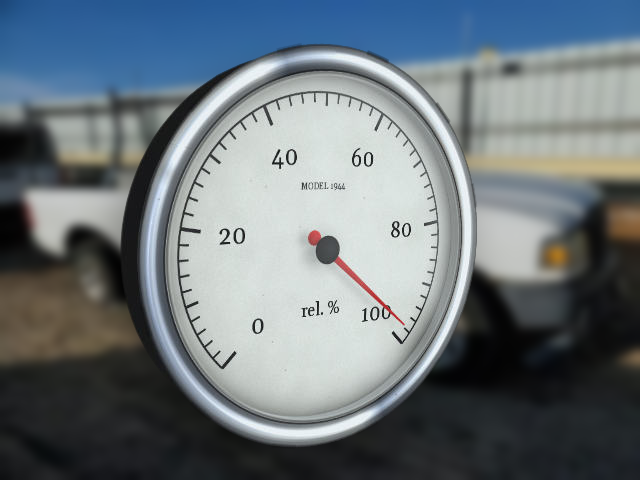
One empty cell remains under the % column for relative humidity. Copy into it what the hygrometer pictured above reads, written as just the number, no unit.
98
